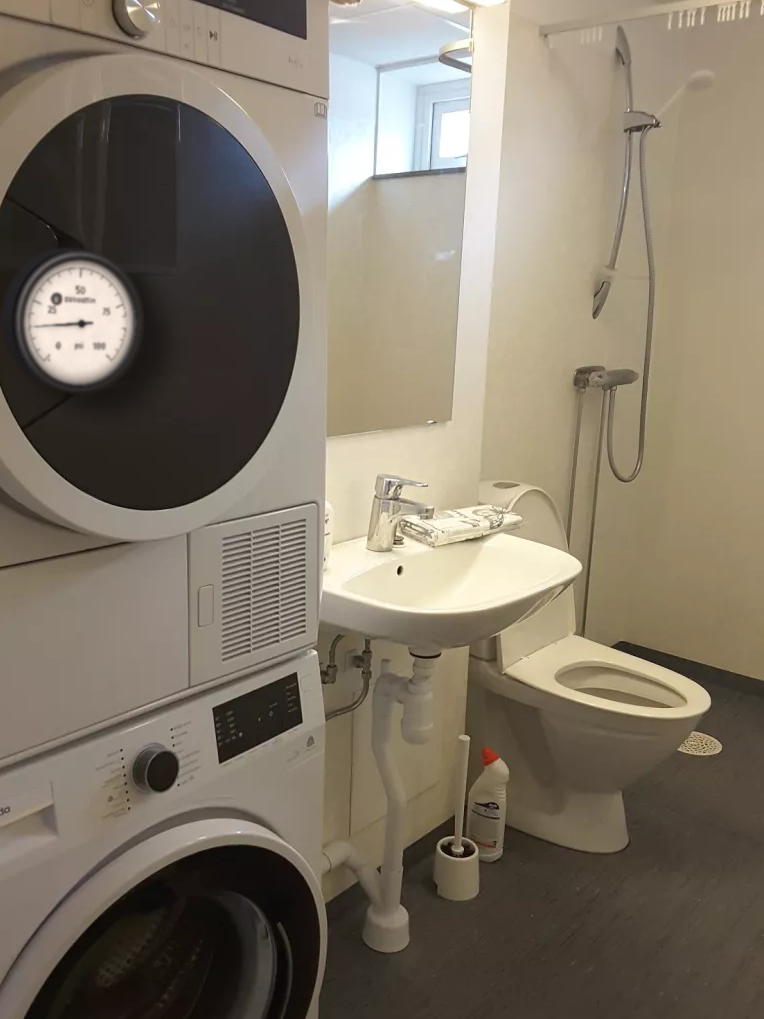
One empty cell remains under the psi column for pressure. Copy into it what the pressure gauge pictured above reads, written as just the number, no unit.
15
